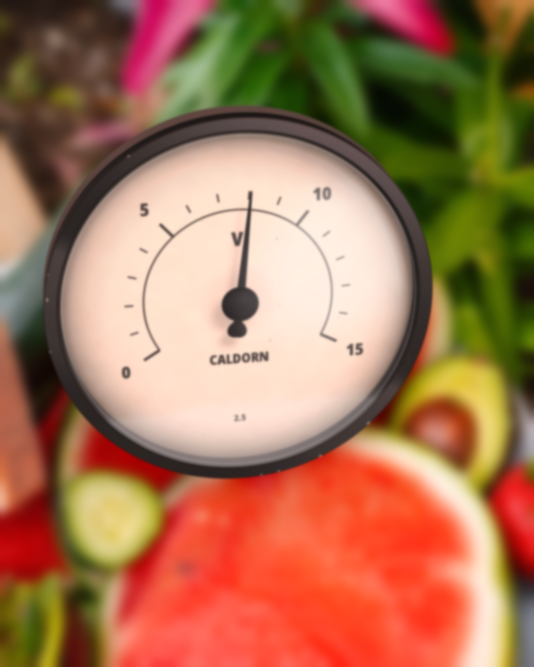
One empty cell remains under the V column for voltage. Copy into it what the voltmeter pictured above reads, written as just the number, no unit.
8
